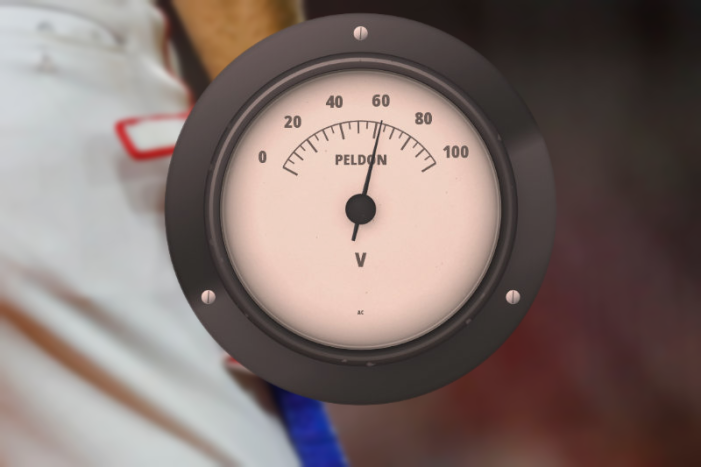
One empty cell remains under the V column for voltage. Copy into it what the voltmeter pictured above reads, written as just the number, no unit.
62.5
